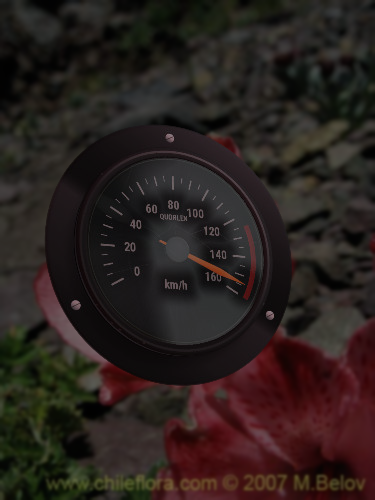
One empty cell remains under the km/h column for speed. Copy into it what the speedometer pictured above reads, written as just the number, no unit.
155
